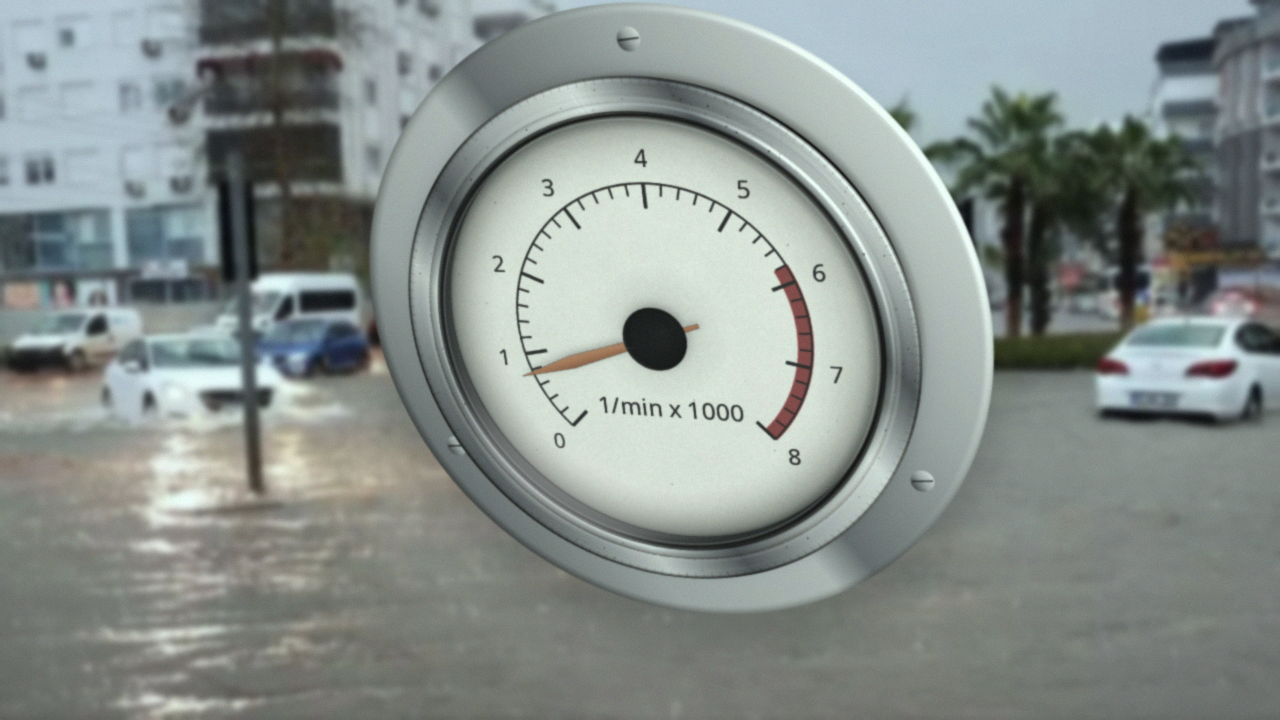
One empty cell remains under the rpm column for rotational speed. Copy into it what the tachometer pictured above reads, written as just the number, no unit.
800
